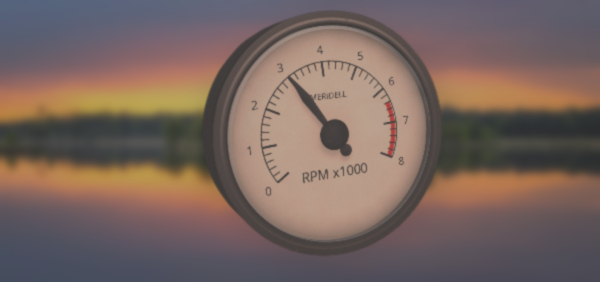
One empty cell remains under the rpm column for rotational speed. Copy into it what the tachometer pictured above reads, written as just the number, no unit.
3000
